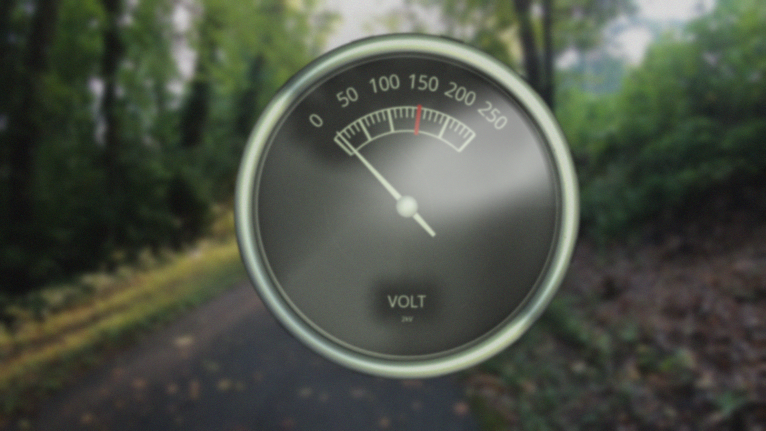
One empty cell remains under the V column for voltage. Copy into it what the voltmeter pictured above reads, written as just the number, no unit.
10
